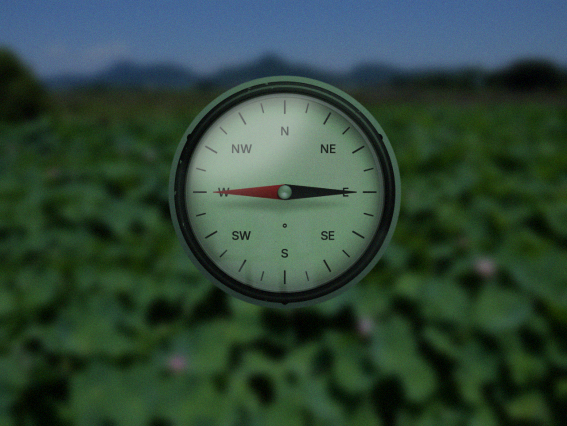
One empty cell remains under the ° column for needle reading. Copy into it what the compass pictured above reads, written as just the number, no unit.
270
